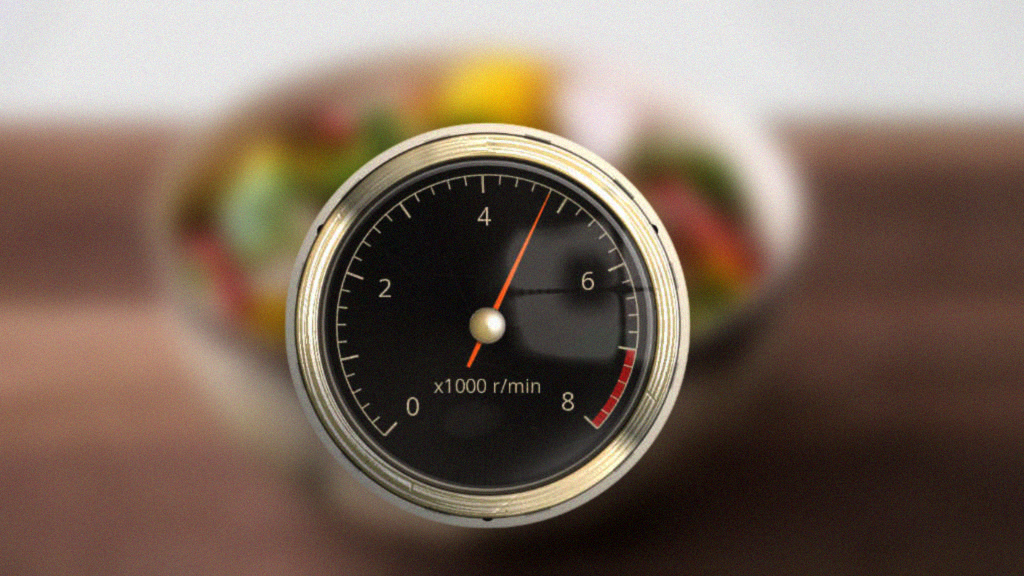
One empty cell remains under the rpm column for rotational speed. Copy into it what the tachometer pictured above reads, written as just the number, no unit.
4800
